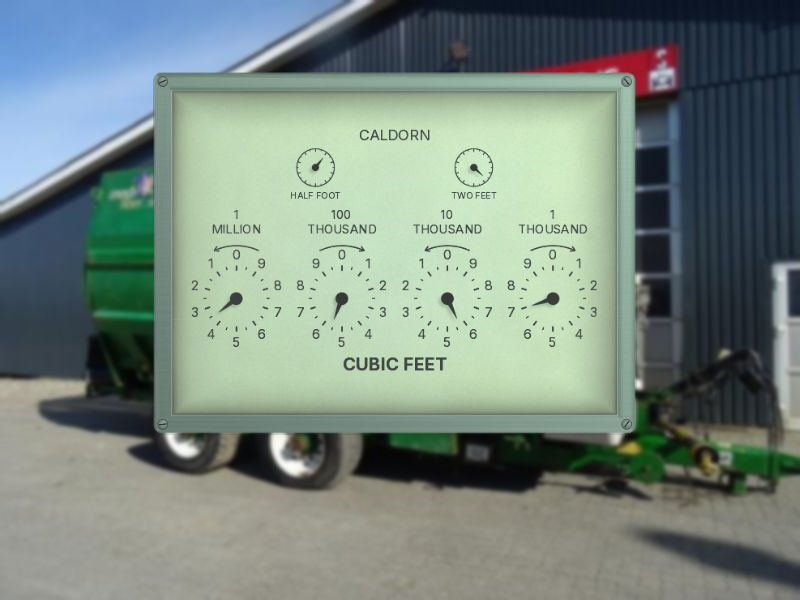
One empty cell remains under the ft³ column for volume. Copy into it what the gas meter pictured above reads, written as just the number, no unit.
355700
